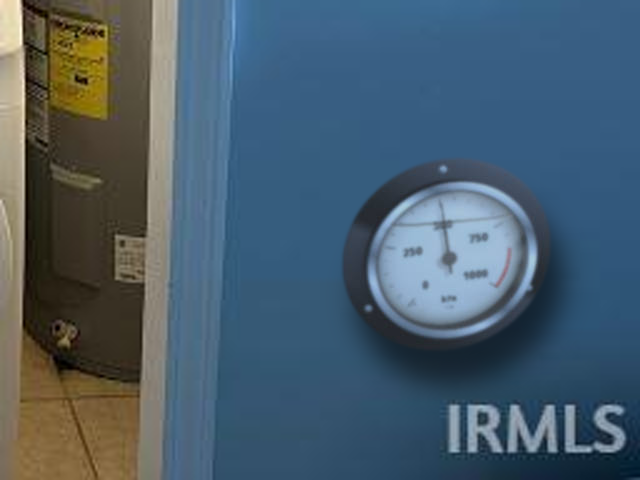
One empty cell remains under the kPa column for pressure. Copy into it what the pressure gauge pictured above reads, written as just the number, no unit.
500
